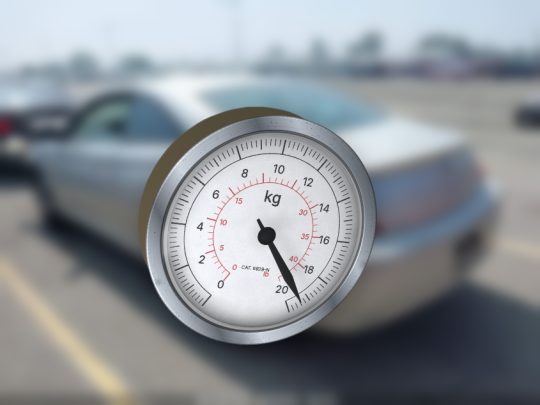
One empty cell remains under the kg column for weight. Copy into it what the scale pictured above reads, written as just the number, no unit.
19.4
